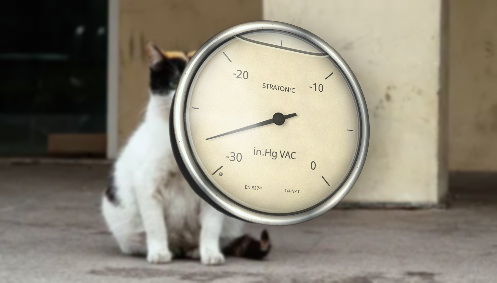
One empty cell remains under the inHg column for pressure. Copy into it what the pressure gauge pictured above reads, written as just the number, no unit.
-27.5
